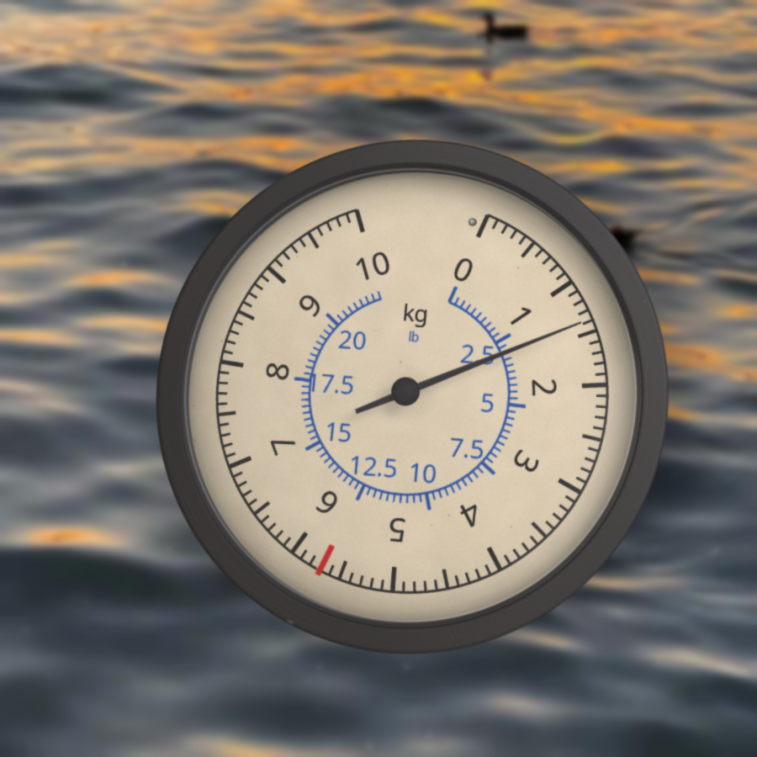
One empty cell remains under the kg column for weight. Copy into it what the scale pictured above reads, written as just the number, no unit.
1.4
